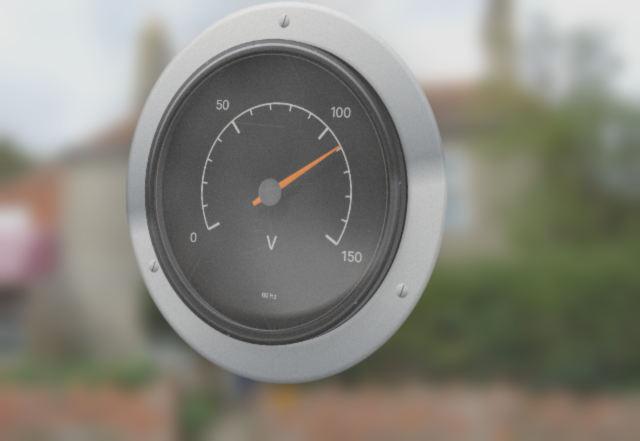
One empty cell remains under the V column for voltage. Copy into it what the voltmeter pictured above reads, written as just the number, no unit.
110
